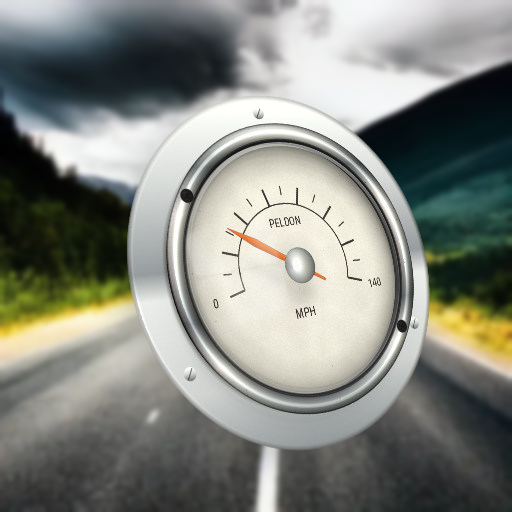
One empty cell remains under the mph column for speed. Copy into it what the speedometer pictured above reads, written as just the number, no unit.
30
